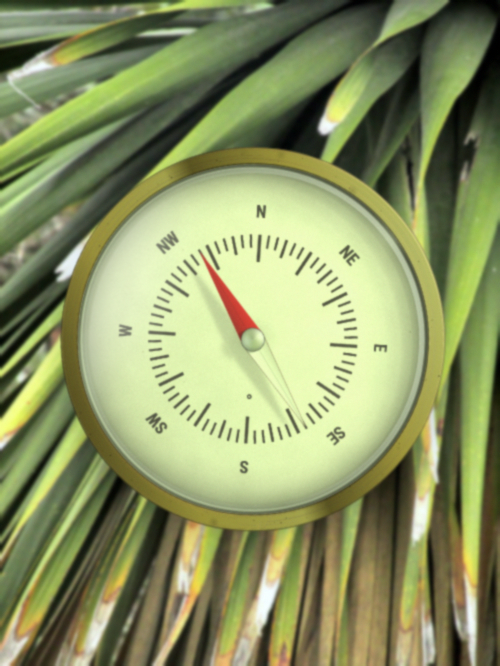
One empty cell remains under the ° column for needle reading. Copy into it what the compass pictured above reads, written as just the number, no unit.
325
